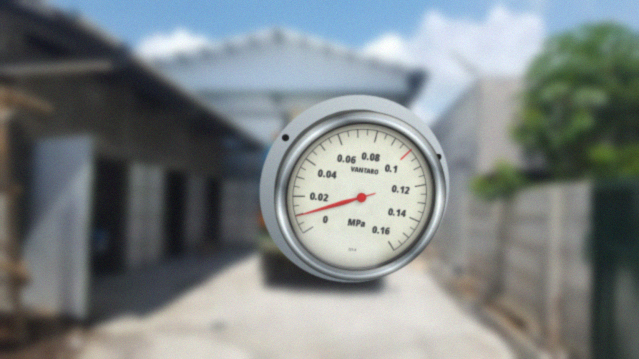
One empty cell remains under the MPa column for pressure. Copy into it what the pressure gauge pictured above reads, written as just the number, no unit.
0.01
